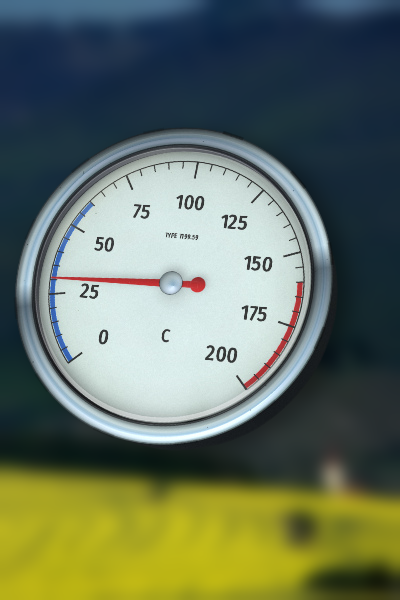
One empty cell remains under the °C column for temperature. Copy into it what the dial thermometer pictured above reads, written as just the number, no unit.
30
